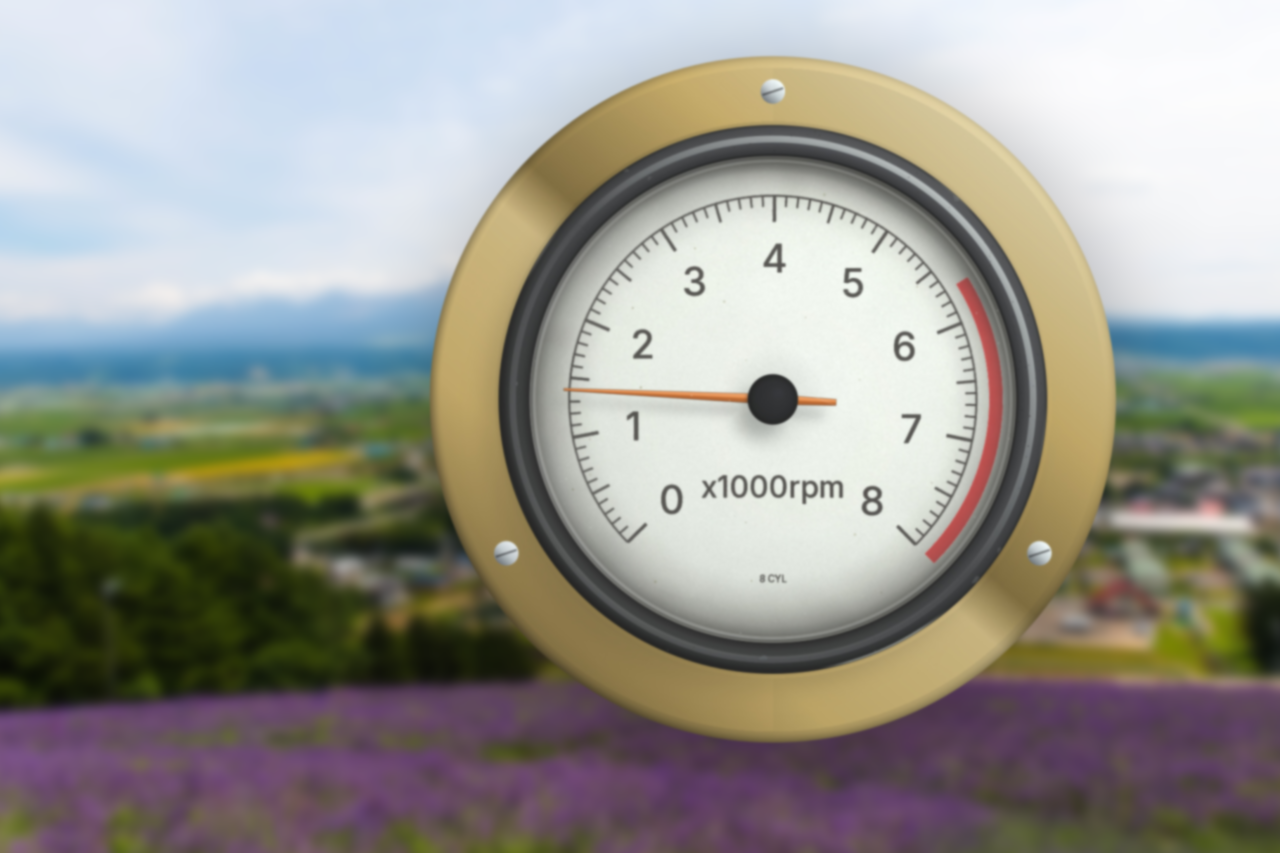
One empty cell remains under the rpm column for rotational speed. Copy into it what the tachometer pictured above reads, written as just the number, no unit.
1400
